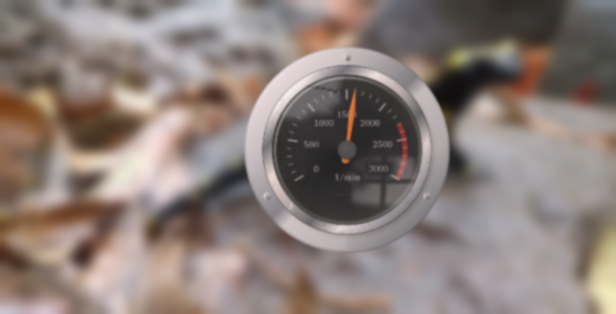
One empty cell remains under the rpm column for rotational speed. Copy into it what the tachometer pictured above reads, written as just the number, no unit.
1600
